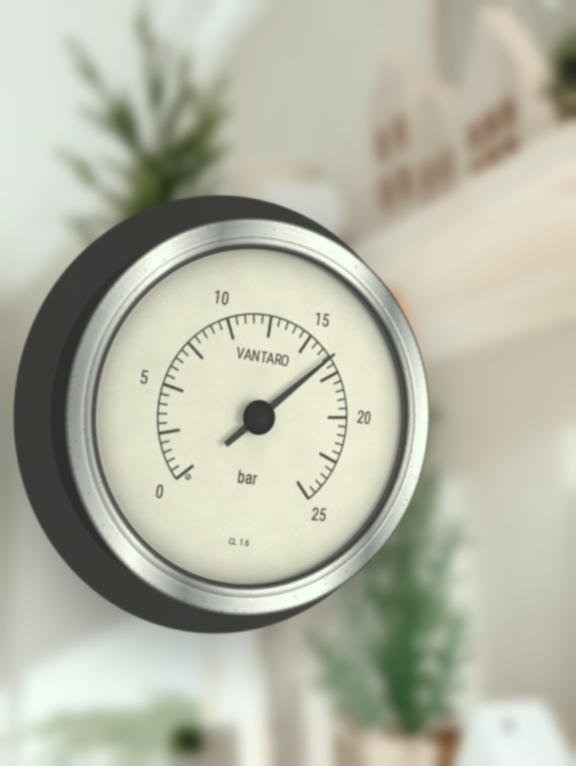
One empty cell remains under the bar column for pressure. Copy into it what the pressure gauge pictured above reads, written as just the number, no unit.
16.5
